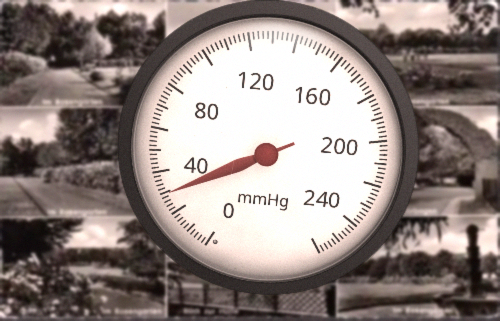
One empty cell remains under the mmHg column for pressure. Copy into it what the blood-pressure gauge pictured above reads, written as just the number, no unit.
30
